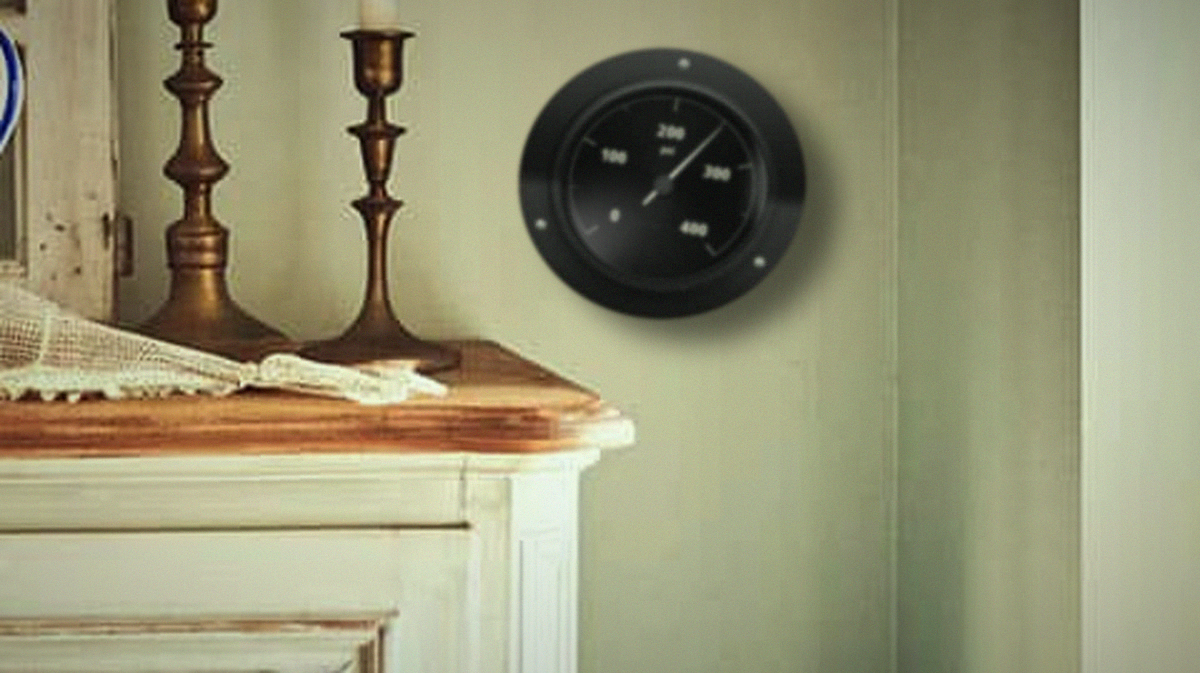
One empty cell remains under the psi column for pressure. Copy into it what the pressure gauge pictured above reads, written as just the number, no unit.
250
